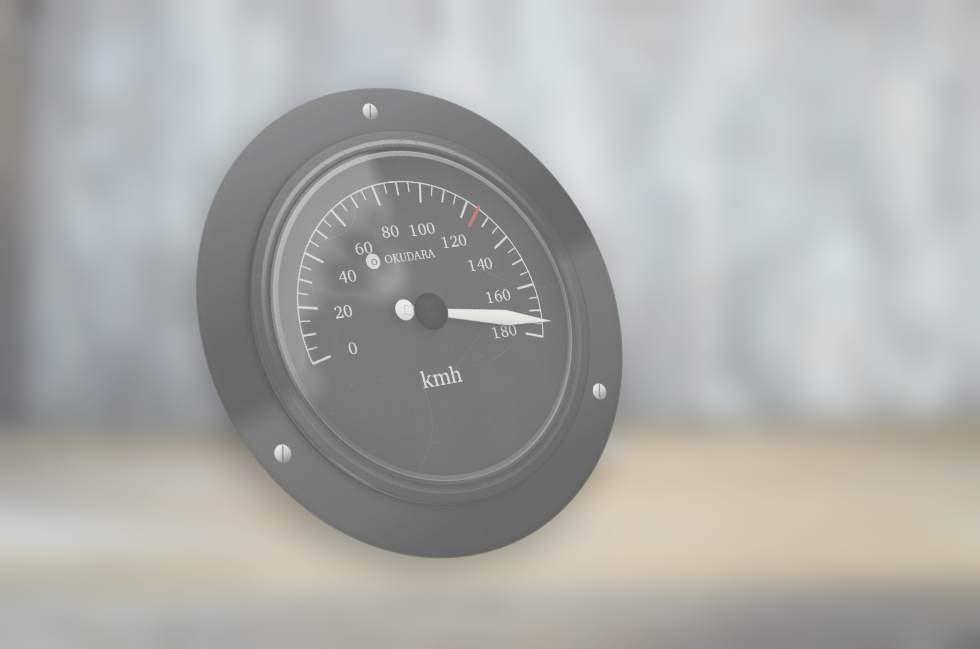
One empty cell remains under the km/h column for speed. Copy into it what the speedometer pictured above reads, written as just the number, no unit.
175
